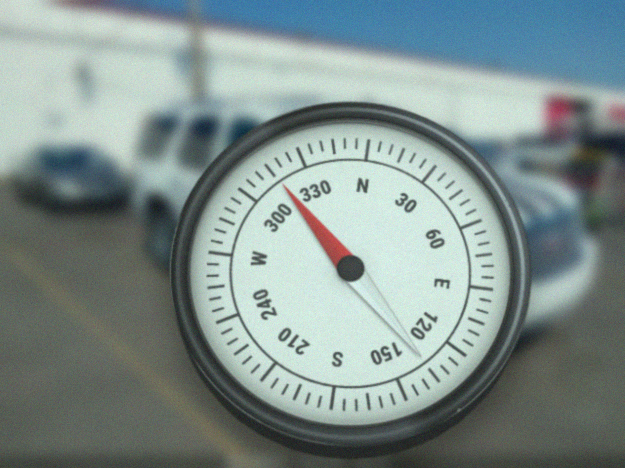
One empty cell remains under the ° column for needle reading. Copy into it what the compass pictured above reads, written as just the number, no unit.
315
